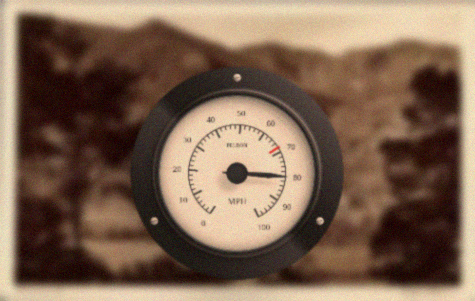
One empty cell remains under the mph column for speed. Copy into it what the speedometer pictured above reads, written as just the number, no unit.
80
